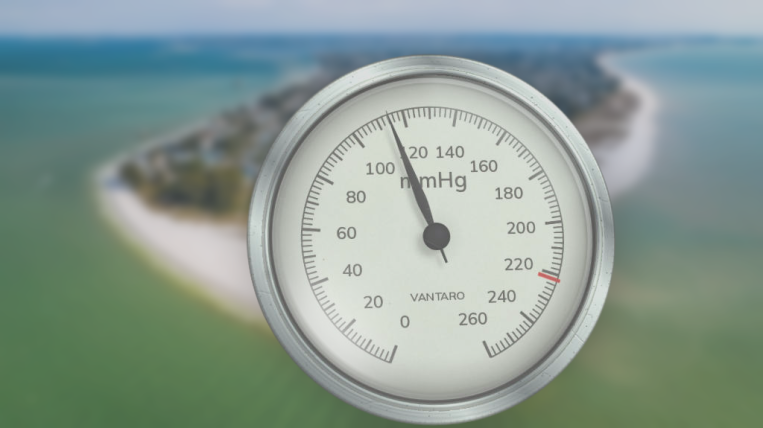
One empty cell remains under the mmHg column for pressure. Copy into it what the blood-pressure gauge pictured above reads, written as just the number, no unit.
114
